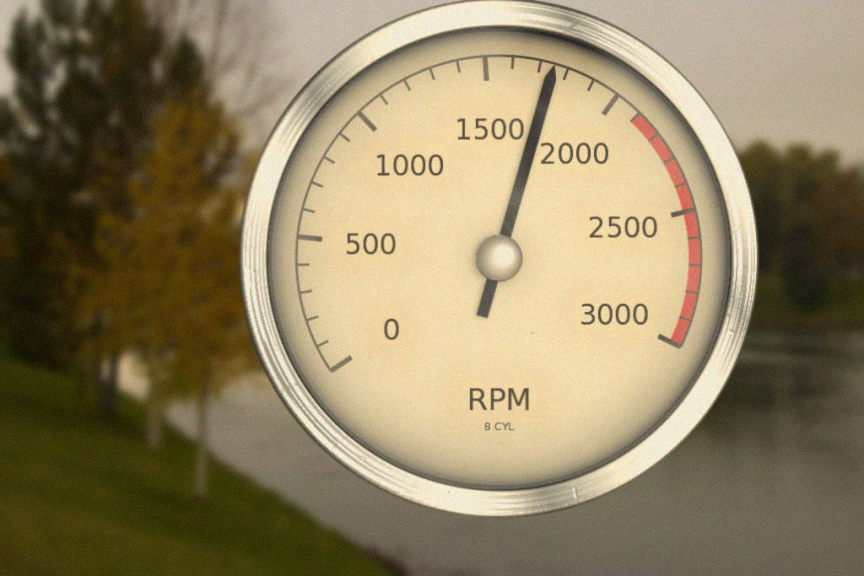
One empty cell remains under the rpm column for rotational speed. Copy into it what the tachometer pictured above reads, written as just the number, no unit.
1750
